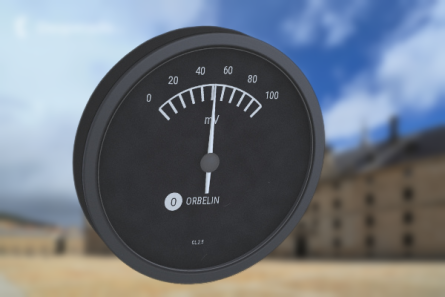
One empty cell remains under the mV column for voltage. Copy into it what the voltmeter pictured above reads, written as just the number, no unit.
50
